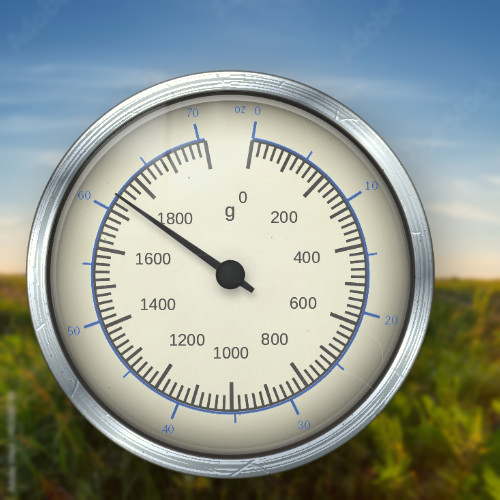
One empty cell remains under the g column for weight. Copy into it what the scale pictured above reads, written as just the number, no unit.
1740
